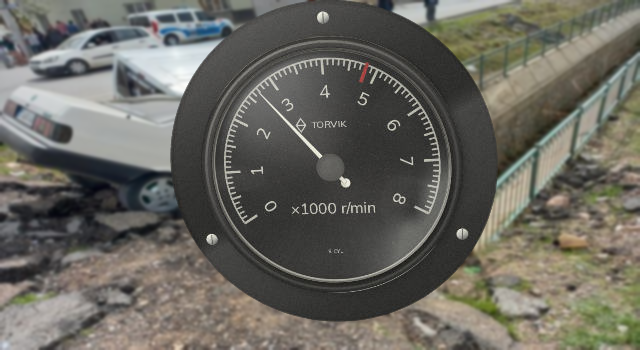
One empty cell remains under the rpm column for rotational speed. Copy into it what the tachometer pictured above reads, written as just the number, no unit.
2700
